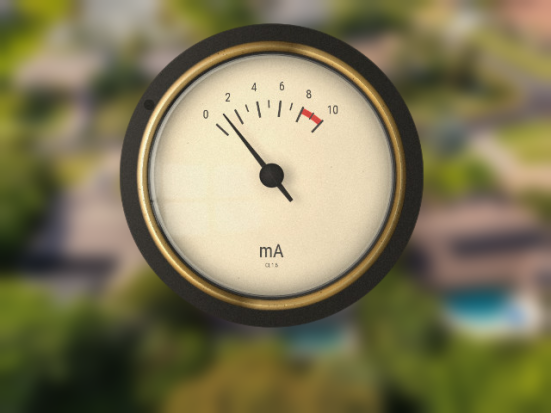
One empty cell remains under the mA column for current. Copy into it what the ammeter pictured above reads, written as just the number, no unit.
1
